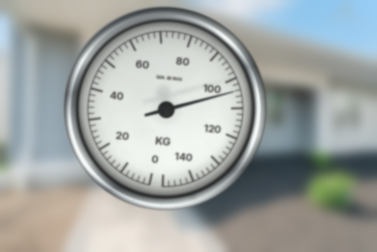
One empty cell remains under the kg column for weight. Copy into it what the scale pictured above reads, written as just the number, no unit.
104
